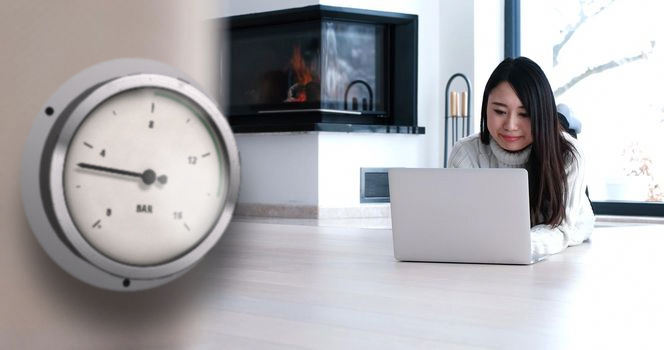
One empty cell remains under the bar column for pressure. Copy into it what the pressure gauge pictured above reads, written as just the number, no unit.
3
